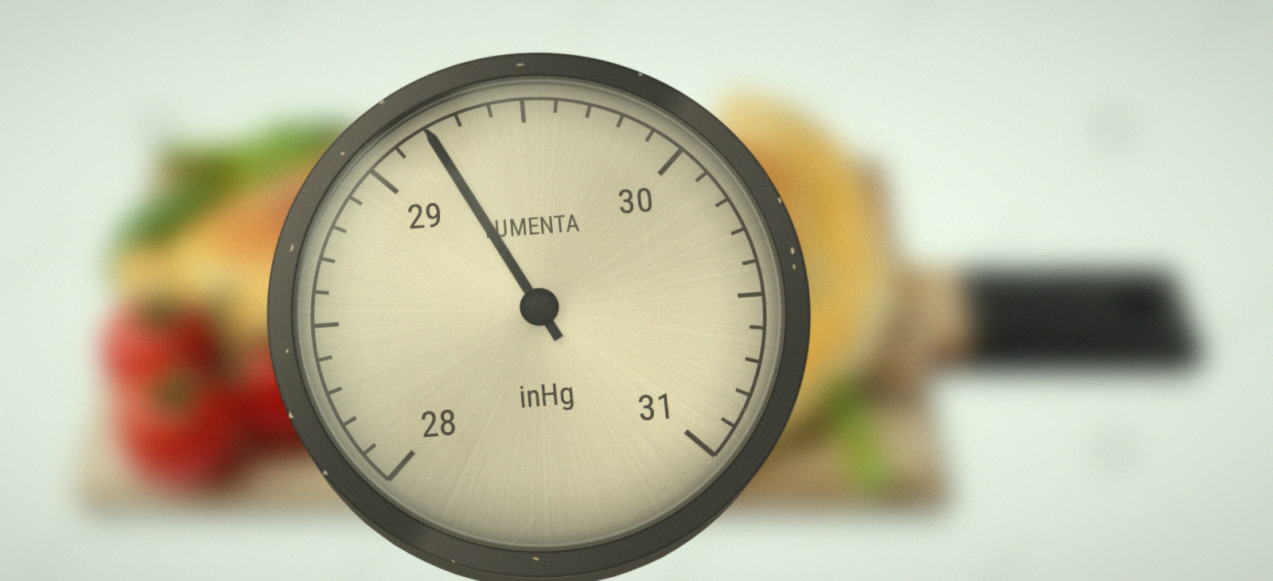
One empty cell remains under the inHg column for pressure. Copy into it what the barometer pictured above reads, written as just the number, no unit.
29.2
